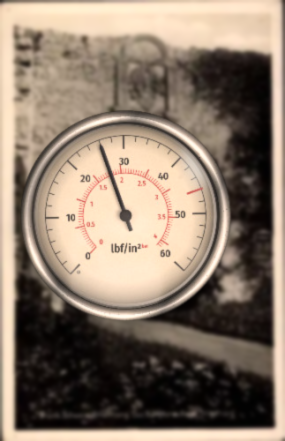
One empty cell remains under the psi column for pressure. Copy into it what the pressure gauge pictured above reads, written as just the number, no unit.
26
